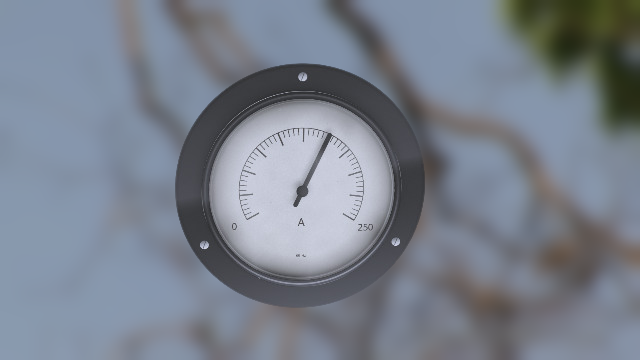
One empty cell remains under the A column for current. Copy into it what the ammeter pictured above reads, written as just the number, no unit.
150
